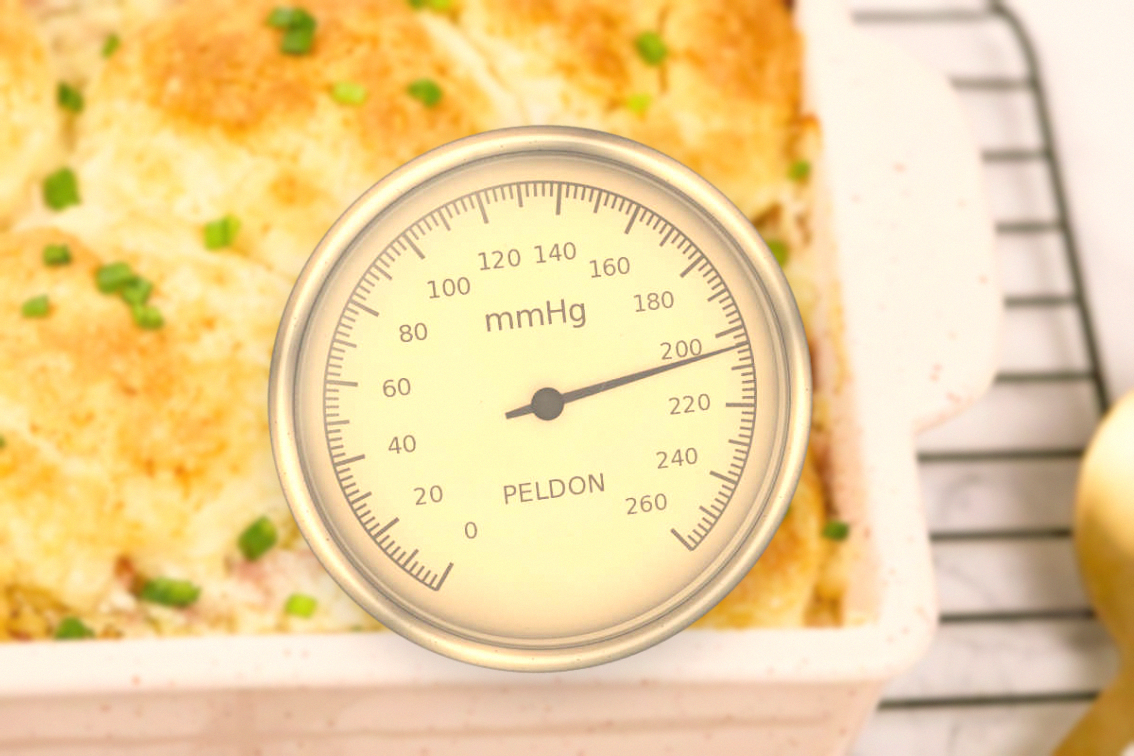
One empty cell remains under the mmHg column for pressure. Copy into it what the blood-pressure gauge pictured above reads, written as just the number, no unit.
204
